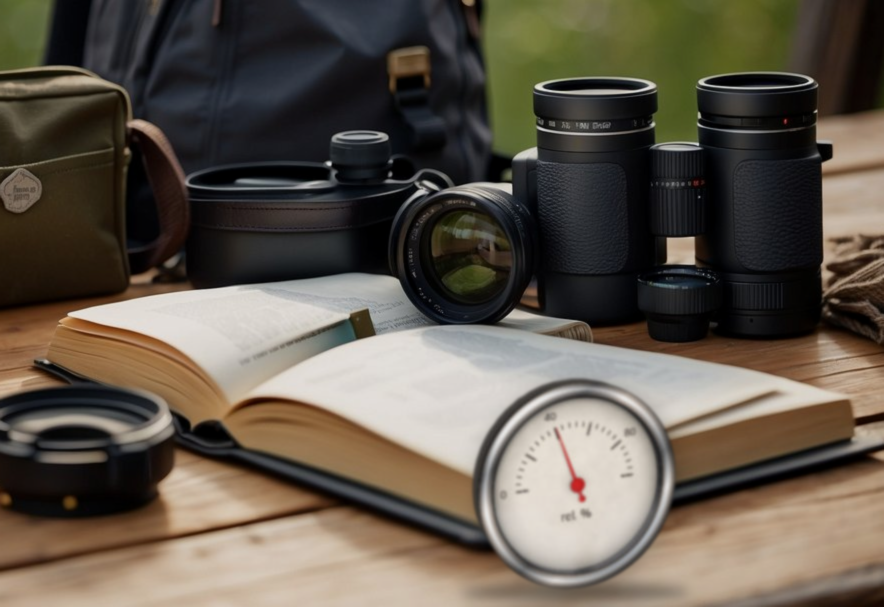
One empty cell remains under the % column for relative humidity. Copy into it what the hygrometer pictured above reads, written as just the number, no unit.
40
